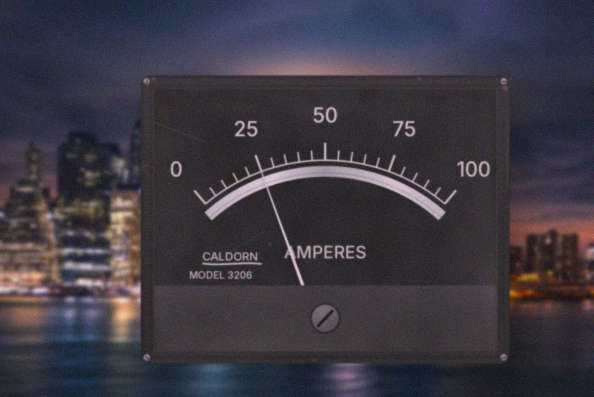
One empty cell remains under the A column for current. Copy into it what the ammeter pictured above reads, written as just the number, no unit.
25
